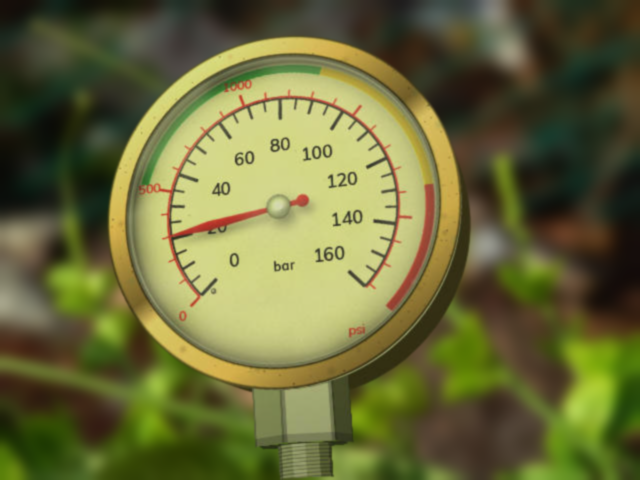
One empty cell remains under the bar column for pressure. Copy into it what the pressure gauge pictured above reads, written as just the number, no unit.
20
